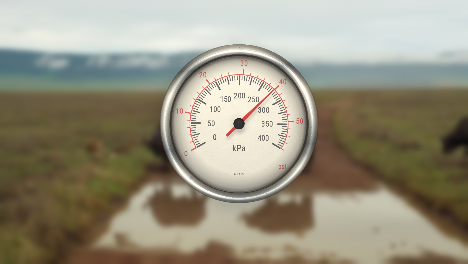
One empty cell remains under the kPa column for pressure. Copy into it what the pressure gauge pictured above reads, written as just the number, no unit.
275
